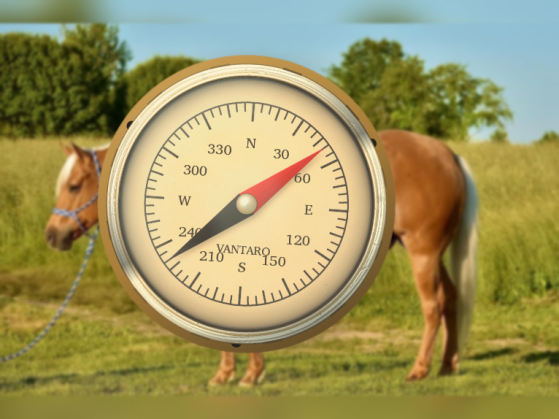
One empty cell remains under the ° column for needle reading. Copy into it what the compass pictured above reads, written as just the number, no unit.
50
